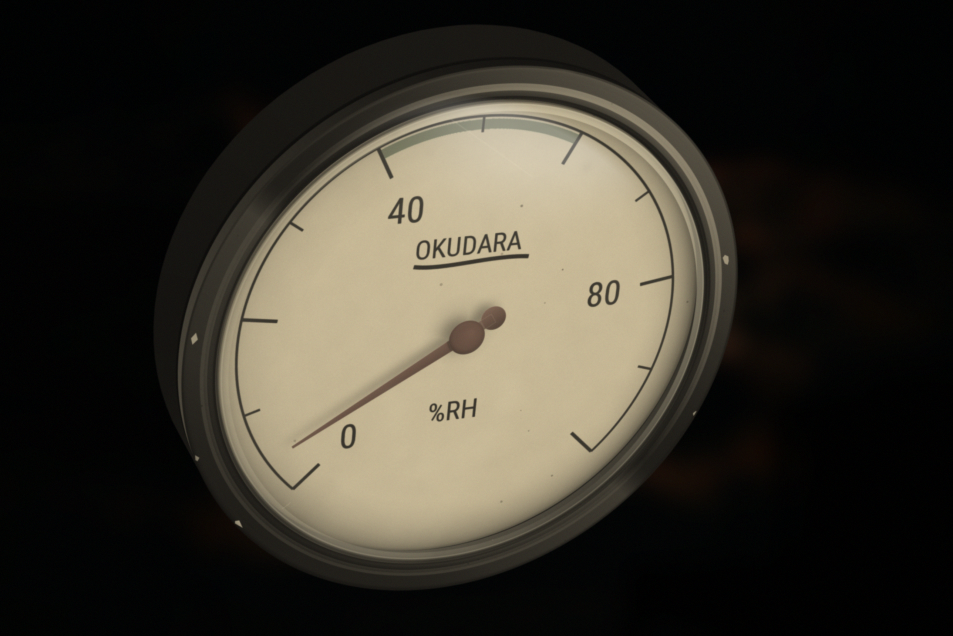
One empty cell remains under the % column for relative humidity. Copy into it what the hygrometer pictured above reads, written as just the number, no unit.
5
